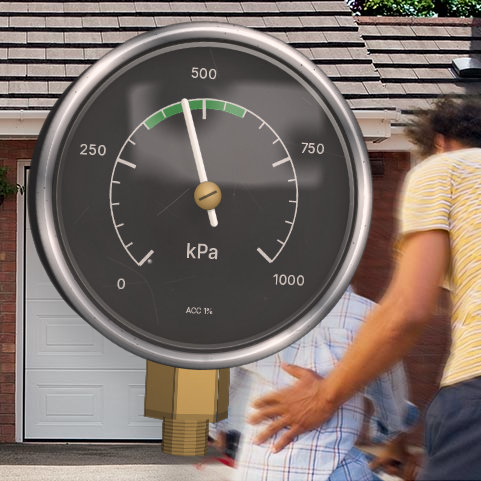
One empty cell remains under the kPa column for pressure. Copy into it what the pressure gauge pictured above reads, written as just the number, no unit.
450
